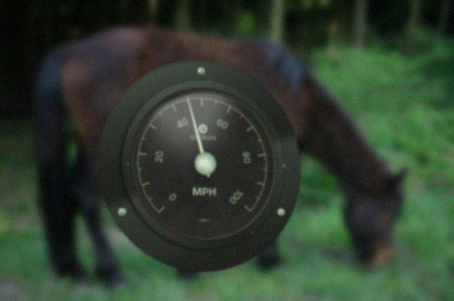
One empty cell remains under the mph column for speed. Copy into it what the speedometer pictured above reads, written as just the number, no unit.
45
